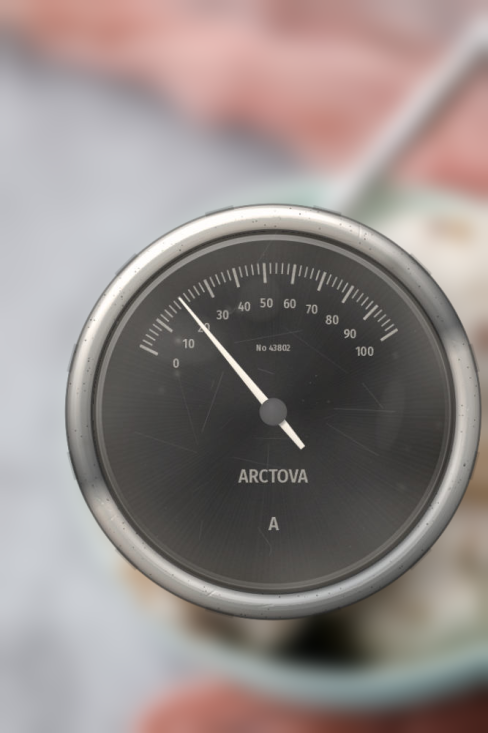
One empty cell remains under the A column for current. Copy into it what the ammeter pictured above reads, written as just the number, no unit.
20
